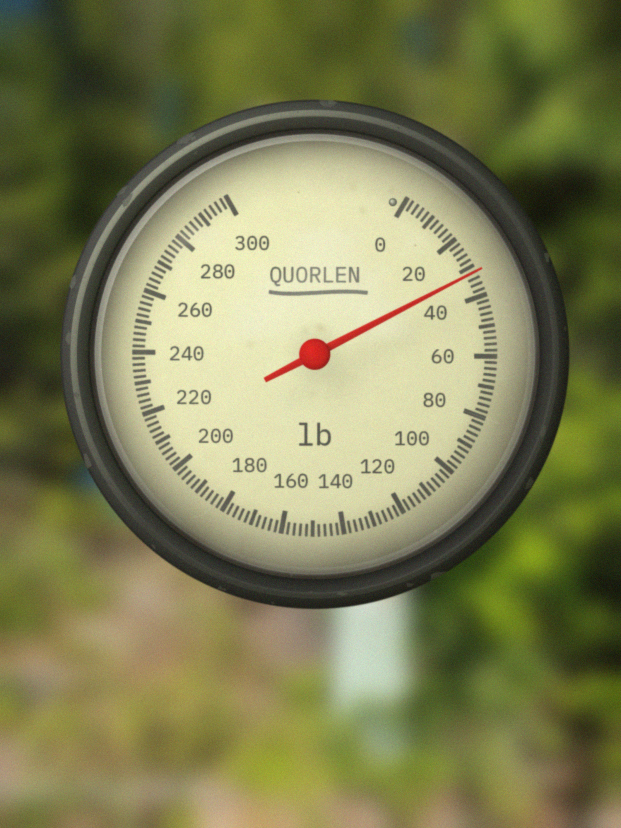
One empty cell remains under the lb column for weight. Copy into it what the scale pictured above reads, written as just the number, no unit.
32
